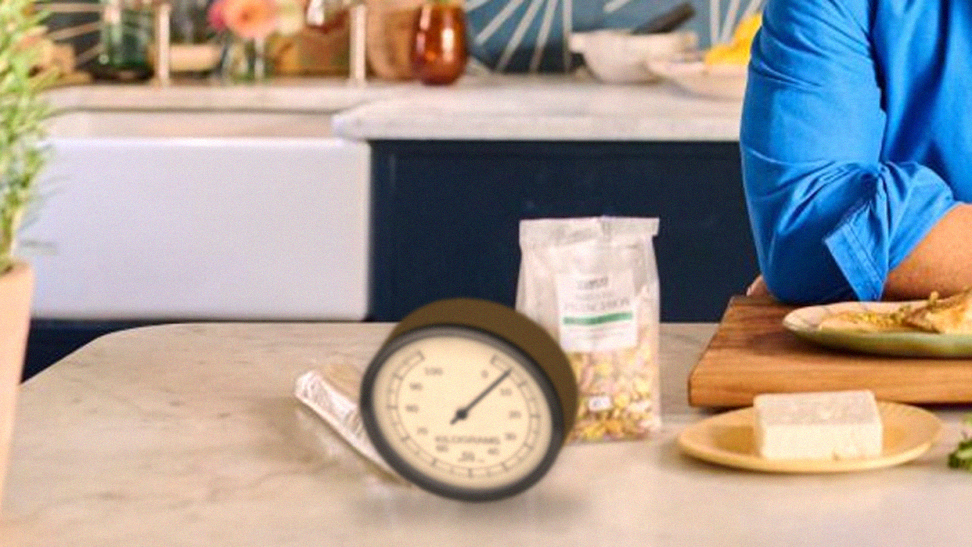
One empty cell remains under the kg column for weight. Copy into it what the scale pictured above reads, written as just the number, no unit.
5
